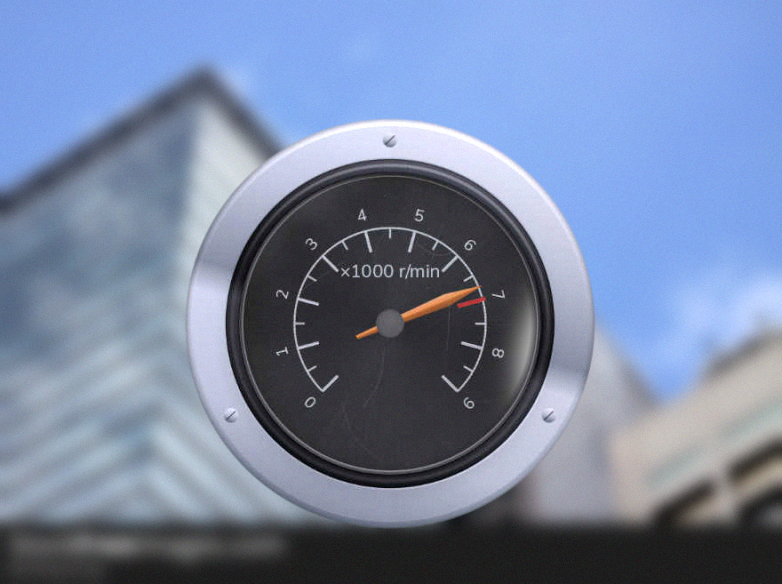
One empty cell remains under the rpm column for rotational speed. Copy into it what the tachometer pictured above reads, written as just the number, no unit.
6750
